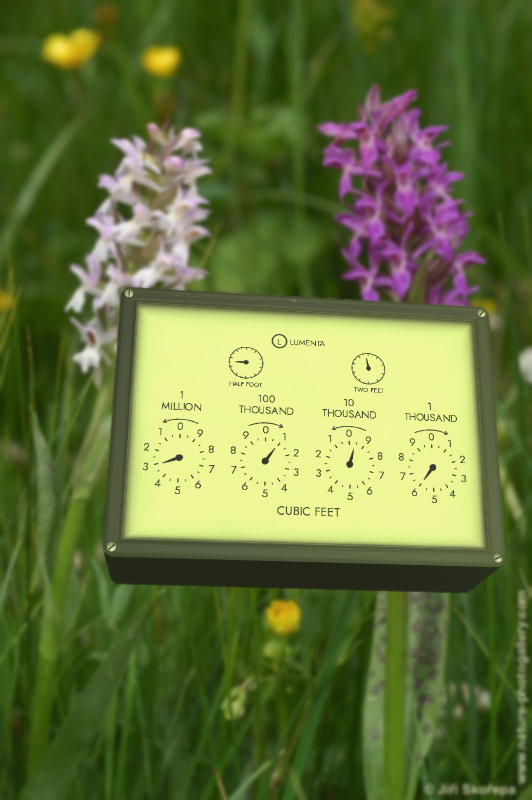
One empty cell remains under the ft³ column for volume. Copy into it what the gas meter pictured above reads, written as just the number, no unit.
309600
